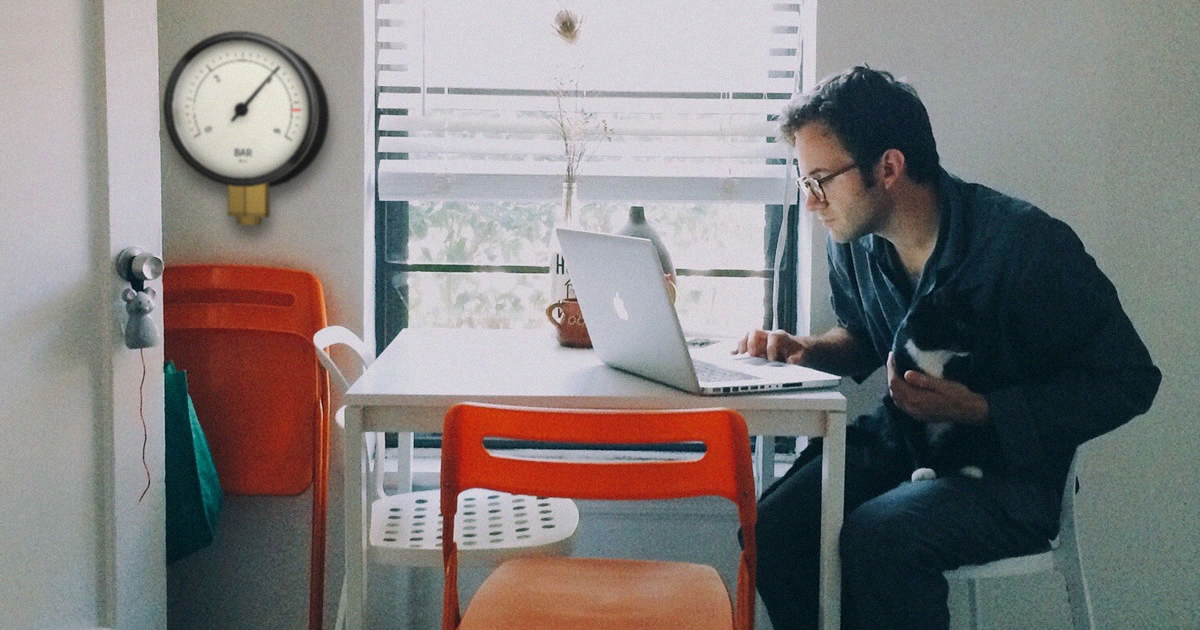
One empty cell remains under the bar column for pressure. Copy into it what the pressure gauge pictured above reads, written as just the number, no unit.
4
